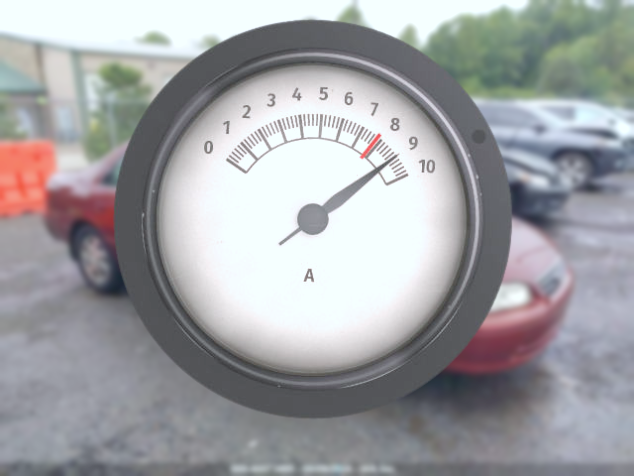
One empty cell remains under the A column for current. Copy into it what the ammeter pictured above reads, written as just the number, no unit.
9
